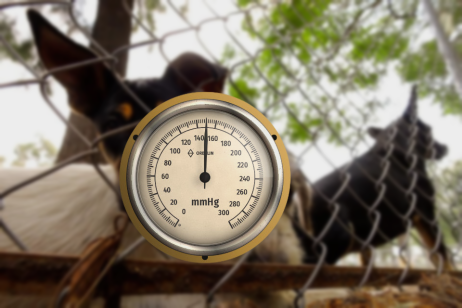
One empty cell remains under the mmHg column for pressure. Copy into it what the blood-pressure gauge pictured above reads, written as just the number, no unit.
150
